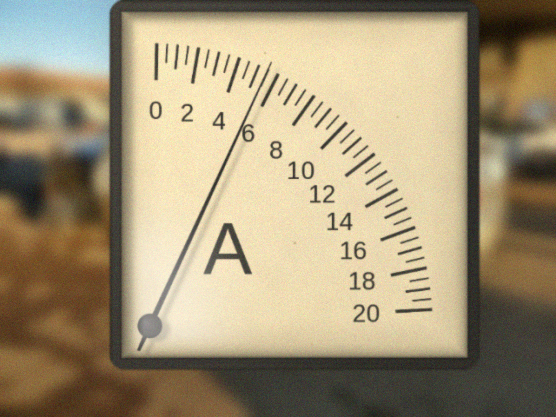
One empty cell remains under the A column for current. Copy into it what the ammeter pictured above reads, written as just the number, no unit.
5.5
